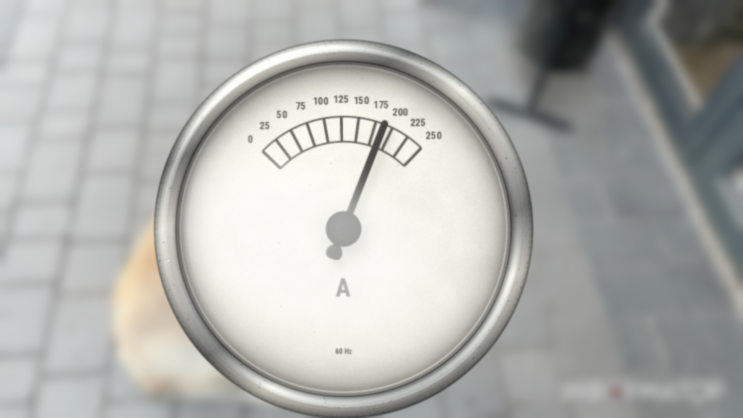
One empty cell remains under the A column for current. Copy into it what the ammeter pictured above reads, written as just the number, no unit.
187.5
